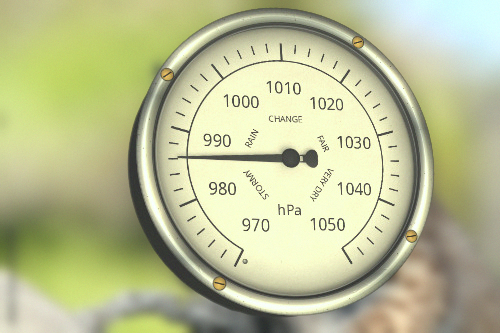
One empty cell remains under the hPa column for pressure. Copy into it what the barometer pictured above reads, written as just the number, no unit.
986
